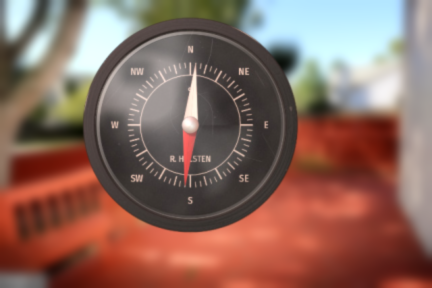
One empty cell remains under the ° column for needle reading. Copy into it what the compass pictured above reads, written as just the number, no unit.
185
